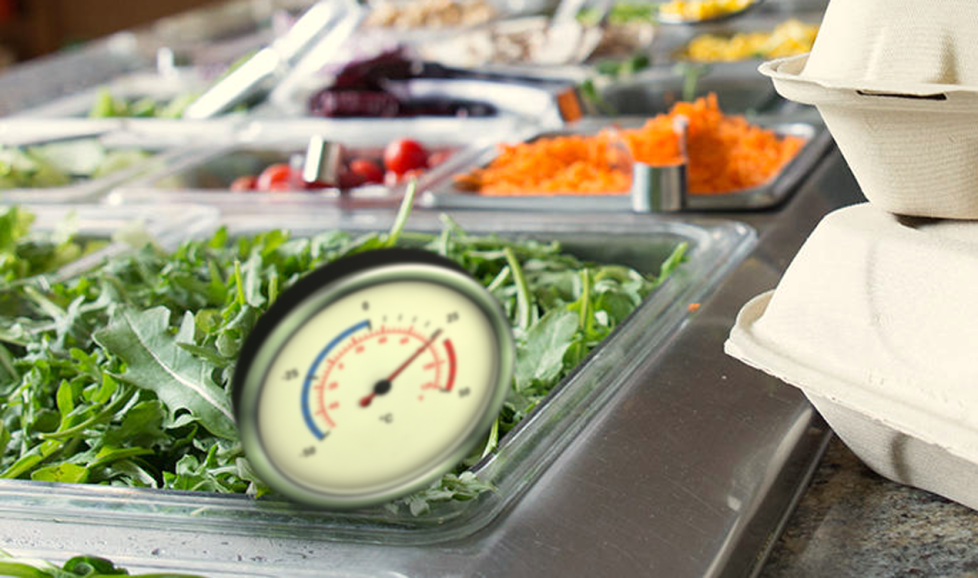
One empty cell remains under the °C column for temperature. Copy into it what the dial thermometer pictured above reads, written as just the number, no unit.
25
